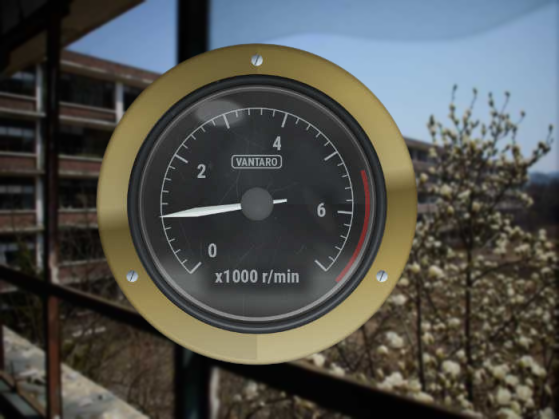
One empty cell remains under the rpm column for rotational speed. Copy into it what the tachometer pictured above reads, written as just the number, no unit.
1000
